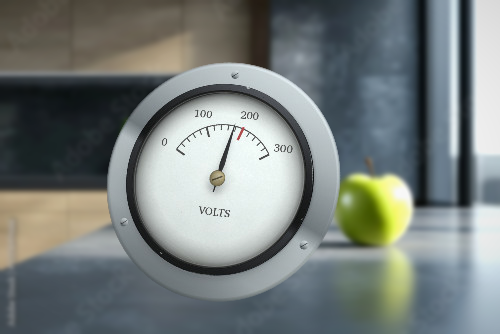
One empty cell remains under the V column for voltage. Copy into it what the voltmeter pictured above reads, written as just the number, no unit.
180
